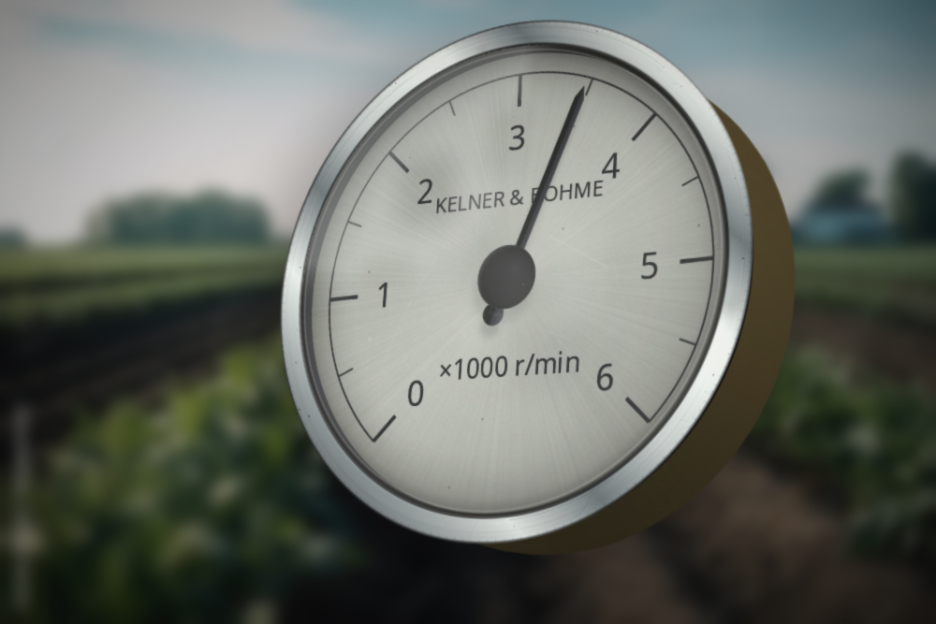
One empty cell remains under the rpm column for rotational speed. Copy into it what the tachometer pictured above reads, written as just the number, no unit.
3500
